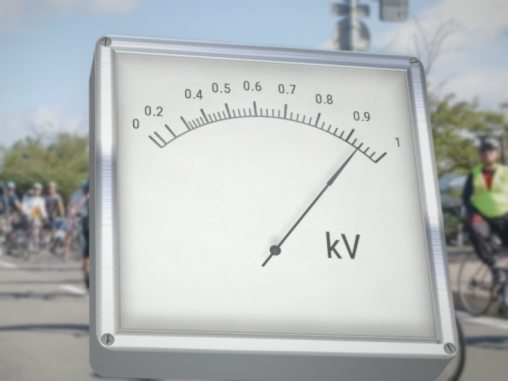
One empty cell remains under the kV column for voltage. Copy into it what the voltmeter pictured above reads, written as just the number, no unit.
0.94
